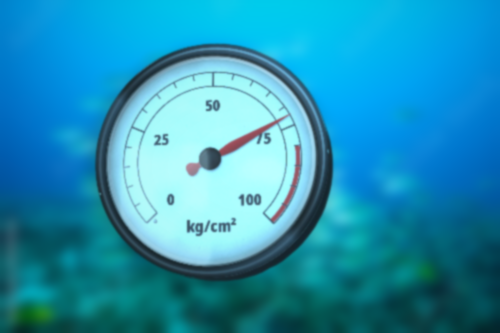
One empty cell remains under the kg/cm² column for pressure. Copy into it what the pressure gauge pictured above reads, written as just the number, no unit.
72.5
